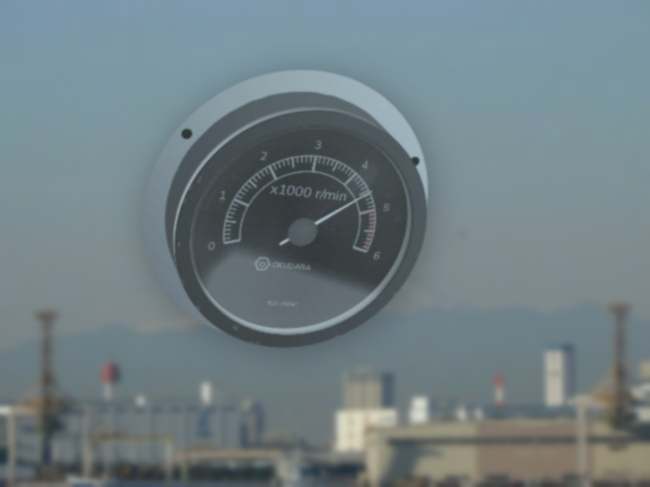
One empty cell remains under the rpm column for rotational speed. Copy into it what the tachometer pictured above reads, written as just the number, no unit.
4500
